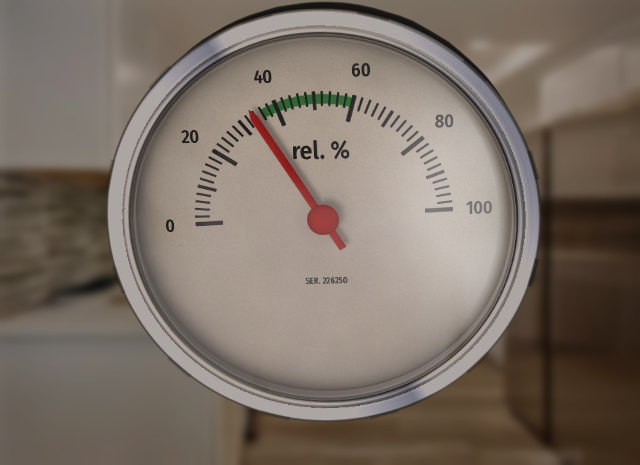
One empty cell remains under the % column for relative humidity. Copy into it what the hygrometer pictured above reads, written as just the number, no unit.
34
